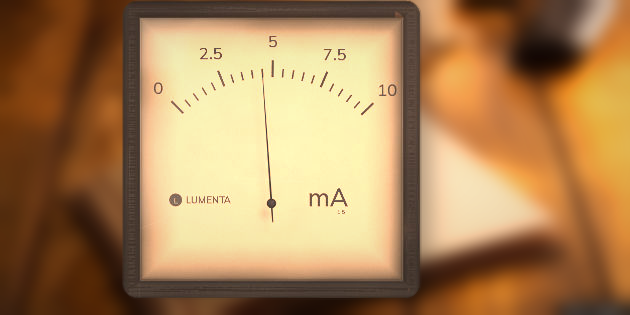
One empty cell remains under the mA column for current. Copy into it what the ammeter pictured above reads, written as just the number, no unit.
4.5
